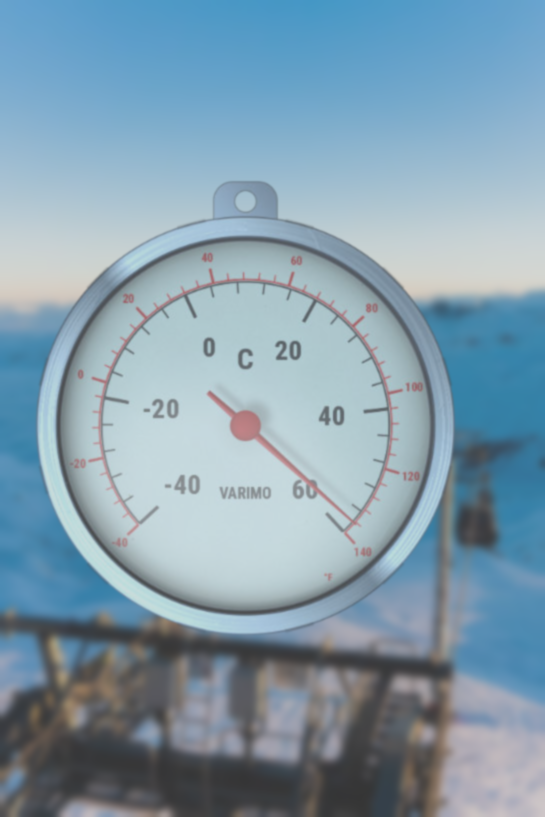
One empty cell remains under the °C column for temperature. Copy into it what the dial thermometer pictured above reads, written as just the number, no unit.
58
